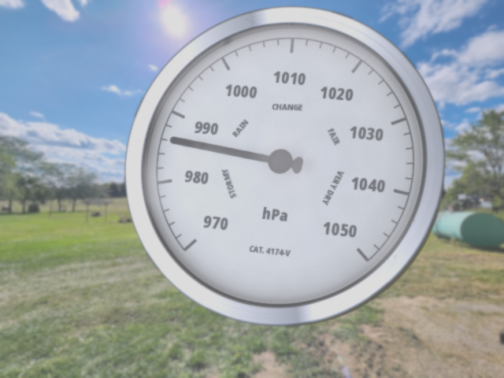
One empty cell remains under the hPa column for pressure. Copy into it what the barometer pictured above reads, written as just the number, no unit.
986
